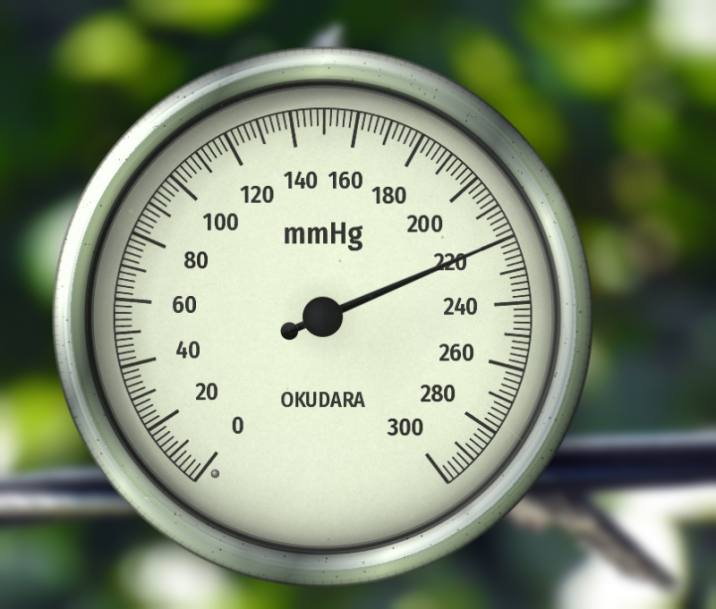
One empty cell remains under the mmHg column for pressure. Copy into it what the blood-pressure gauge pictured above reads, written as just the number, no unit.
220
